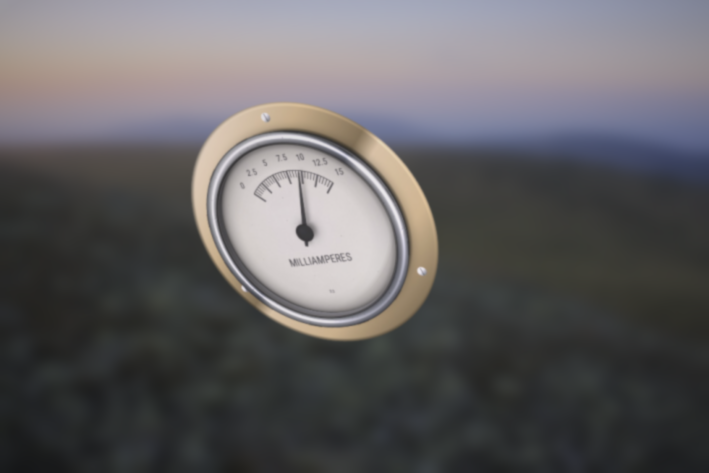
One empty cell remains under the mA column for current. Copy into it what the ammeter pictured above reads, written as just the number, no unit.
10
